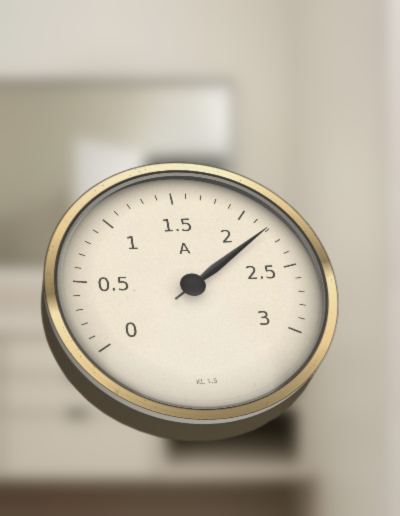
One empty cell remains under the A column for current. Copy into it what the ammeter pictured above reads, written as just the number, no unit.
2.2
